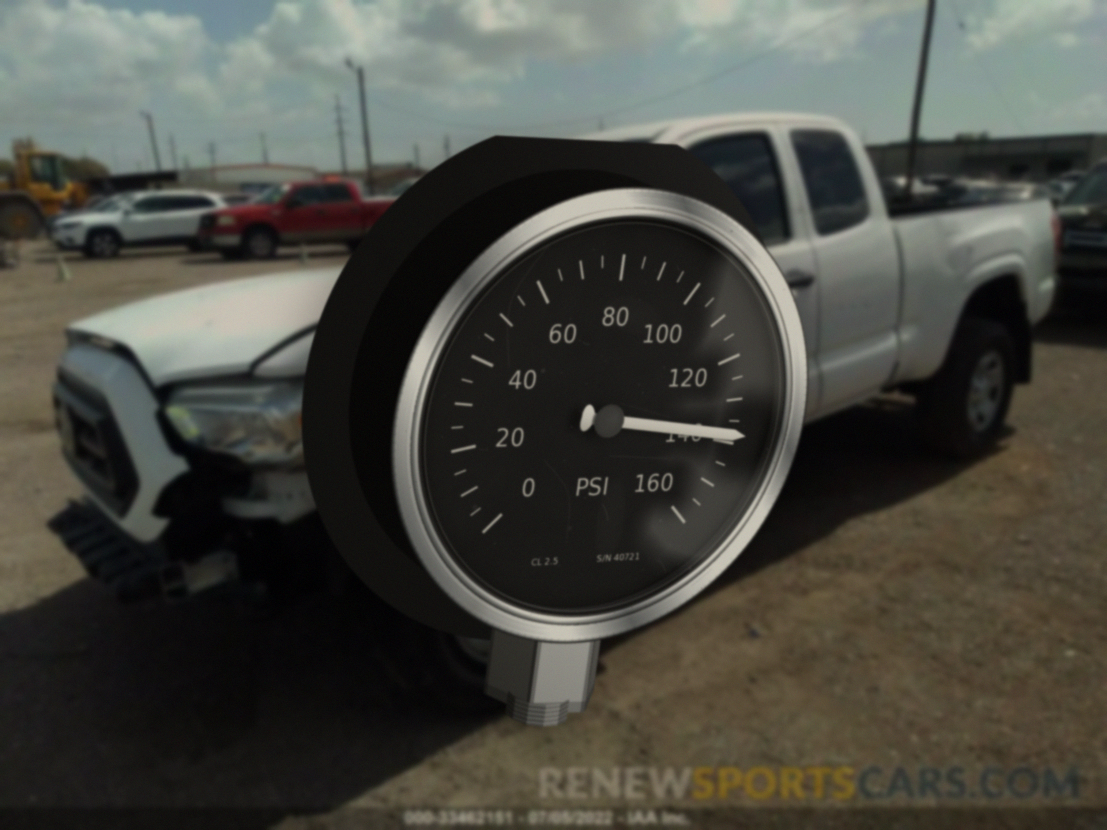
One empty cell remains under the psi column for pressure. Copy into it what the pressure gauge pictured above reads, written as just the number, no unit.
137.5
